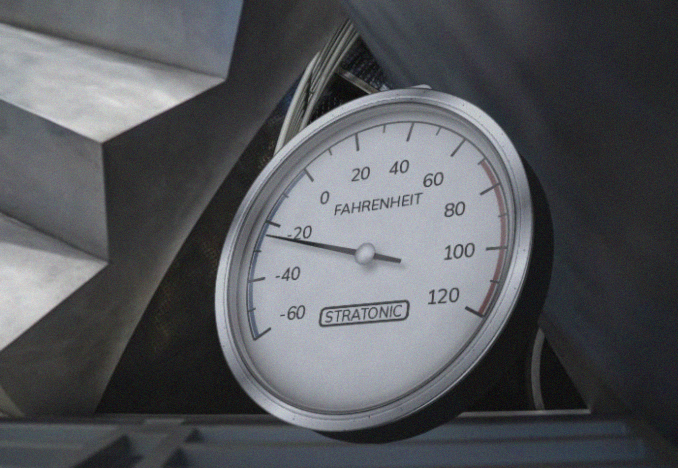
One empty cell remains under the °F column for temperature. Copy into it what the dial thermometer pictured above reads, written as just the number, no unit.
-25
